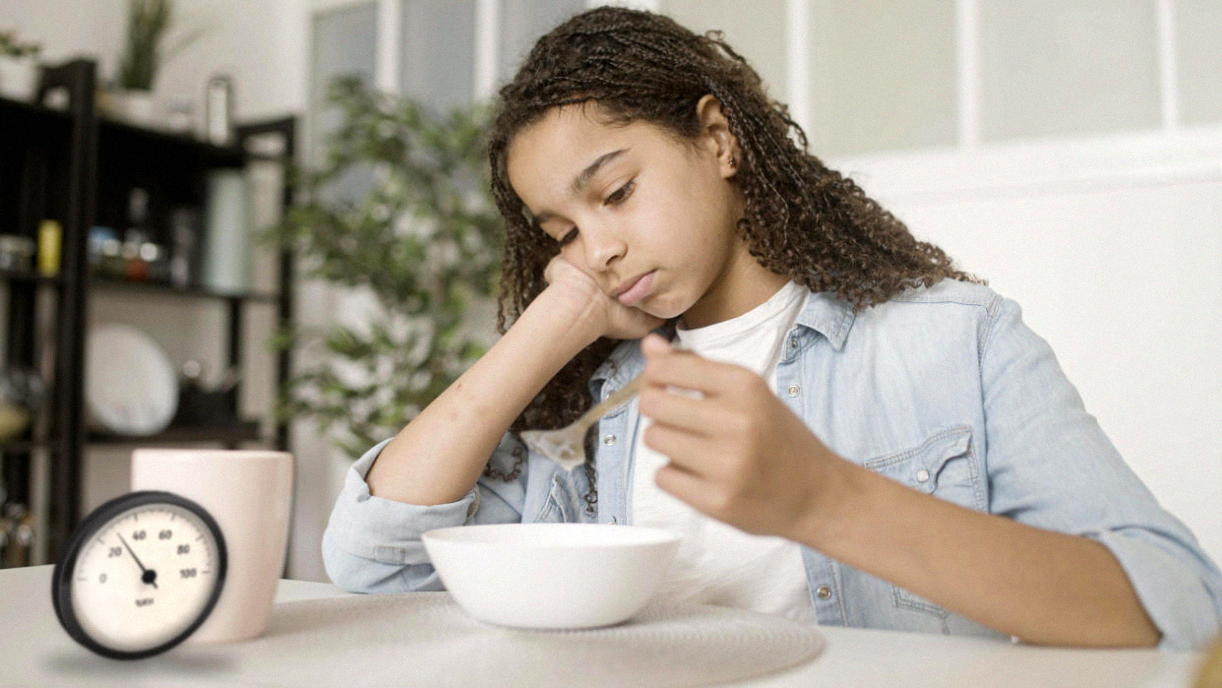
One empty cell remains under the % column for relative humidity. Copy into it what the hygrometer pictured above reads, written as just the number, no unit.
28
